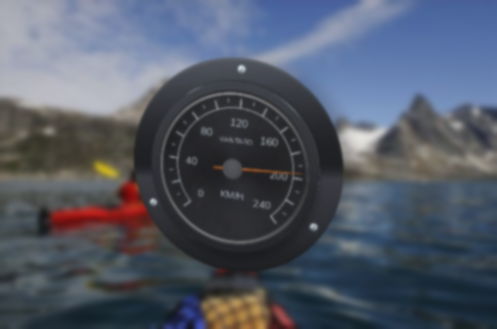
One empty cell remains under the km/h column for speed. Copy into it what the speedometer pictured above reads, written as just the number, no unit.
195
